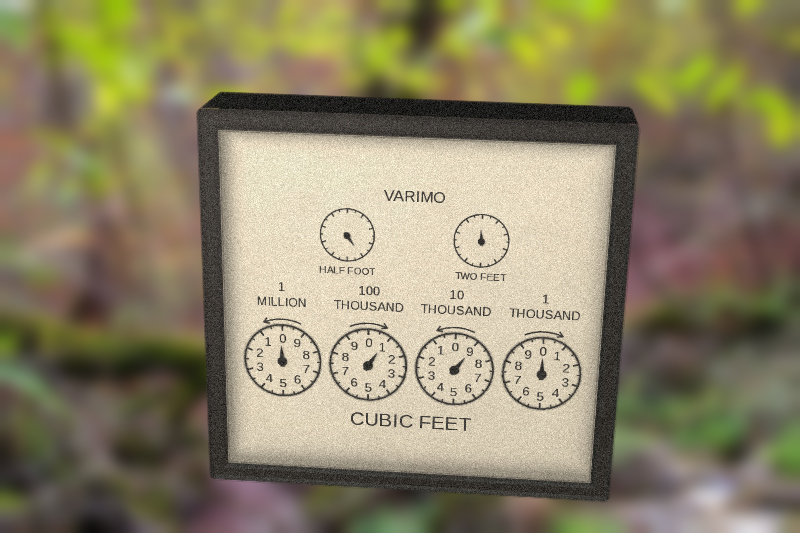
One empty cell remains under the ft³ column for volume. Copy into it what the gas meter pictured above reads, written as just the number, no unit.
9000
